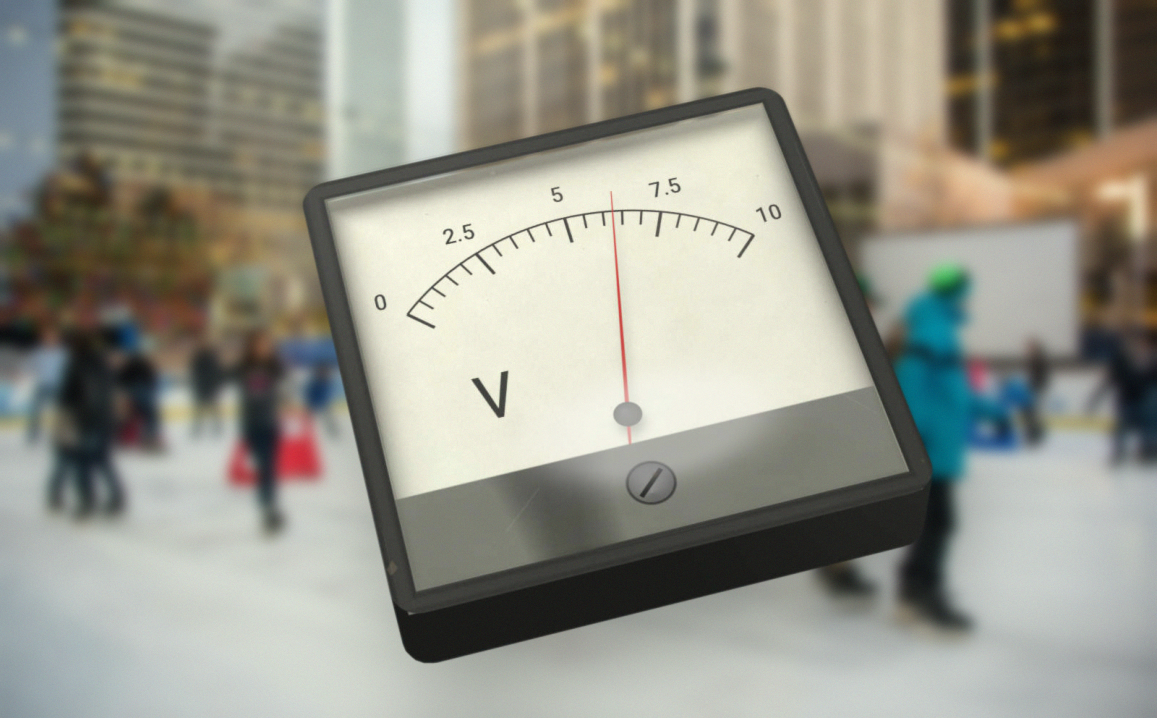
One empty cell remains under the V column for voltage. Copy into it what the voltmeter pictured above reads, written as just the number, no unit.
6.25
